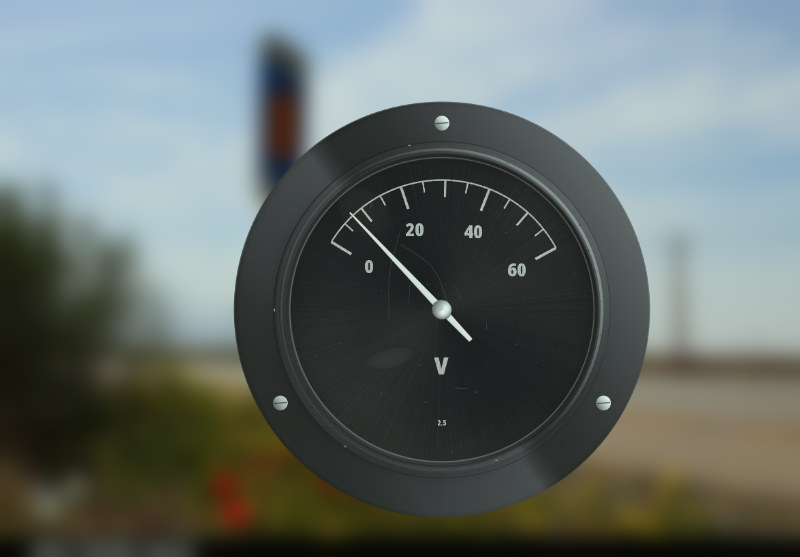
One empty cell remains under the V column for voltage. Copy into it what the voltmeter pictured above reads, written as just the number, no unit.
7.5
